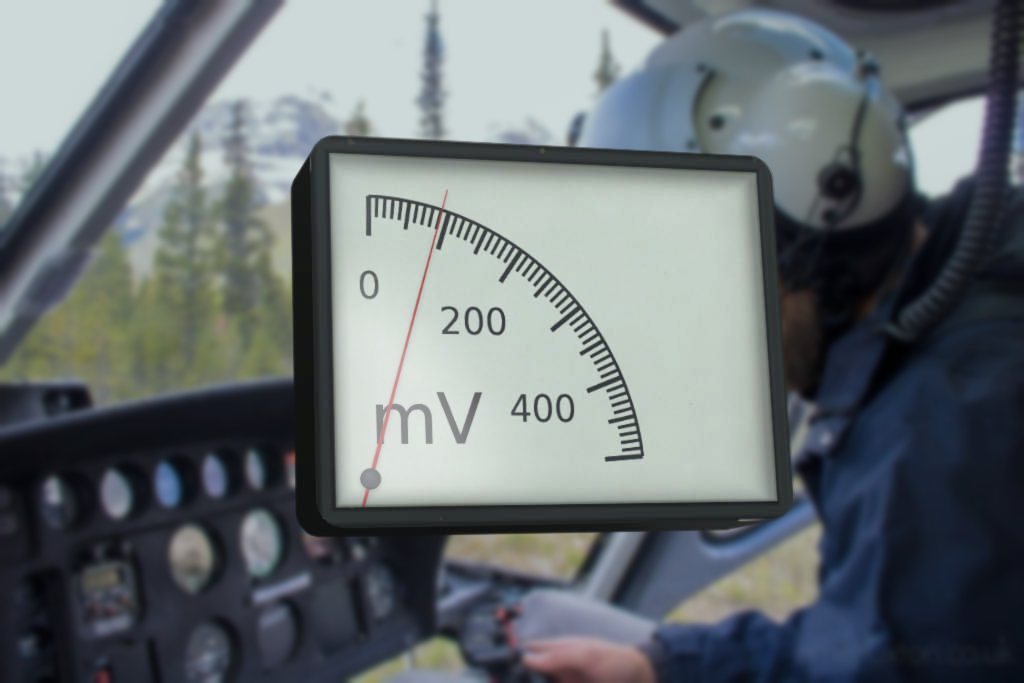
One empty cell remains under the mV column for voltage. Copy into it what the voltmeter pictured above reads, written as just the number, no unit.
90
